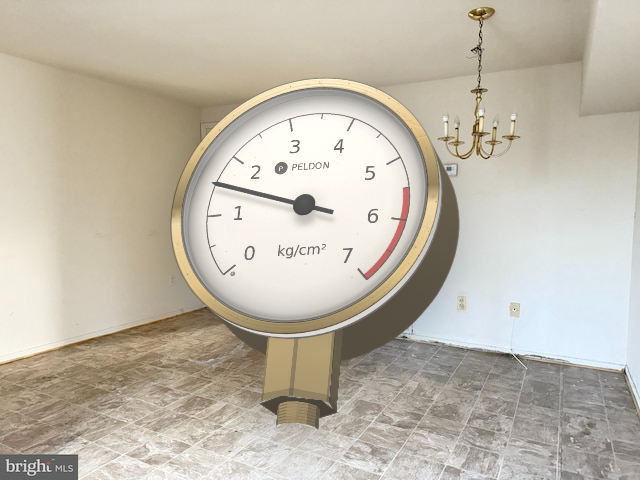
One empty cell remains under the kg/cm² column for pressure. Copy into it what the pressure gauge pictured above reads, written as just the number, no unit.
1.5
